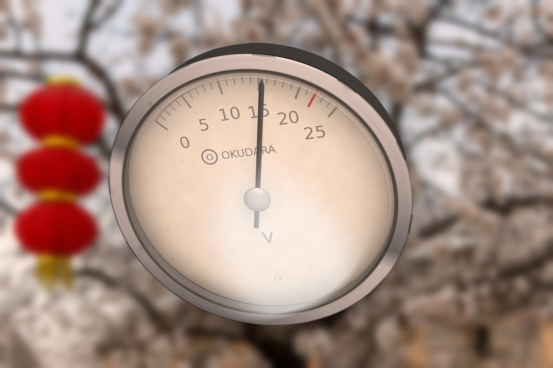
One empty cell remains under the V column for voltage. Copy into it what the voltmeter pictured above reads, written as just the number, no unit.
15.5
